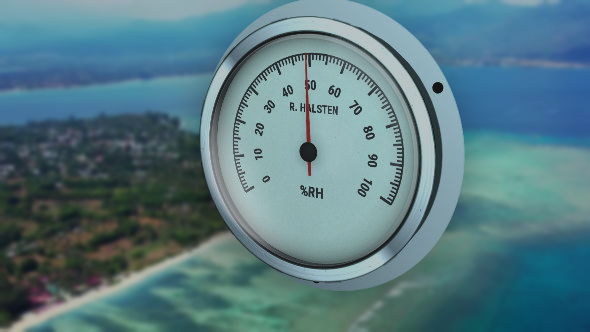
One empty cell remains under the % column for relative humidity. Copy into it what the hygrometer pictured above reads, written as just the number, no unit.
50
